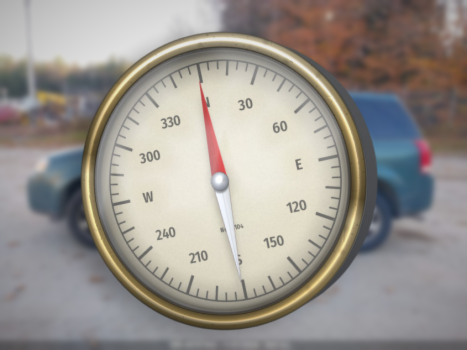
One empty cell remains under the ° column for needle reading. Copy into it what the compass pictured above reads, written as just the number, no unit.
0
